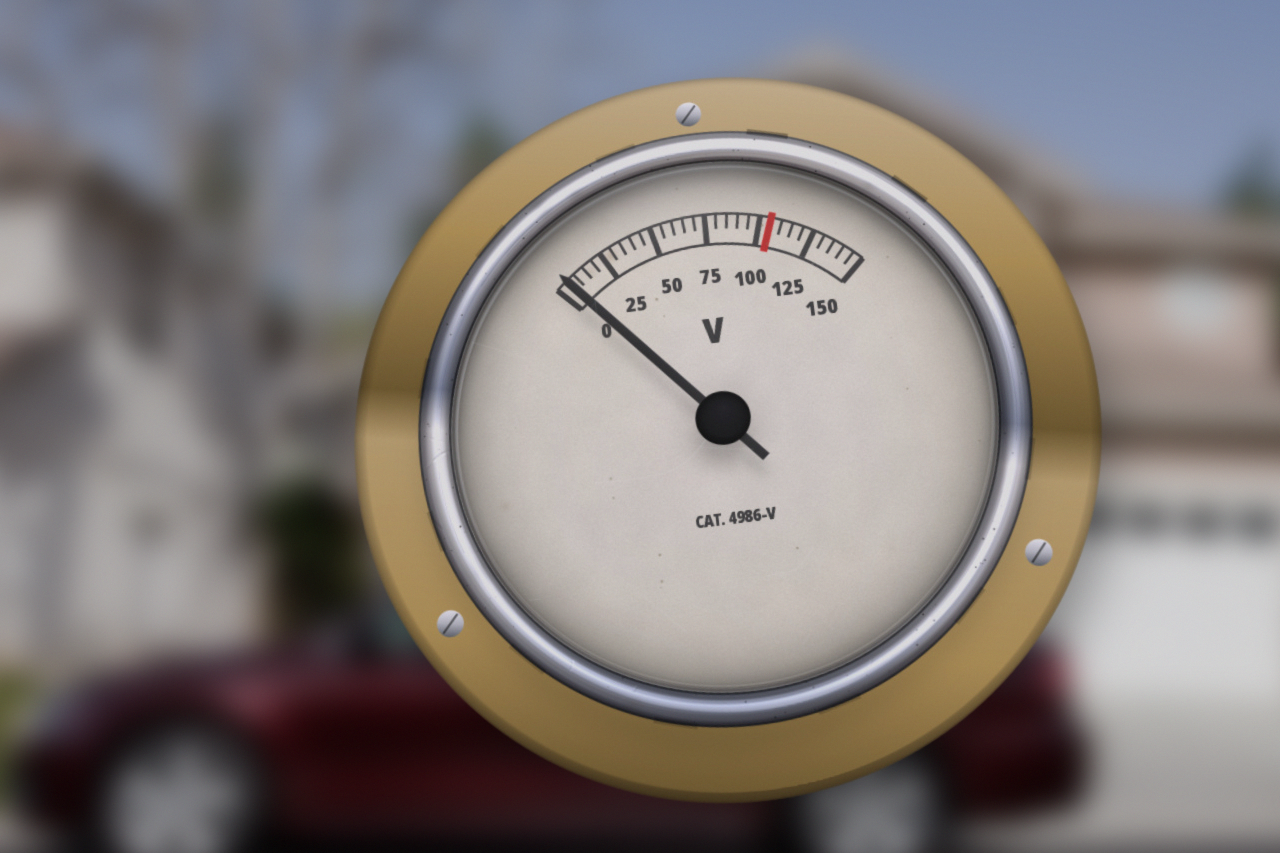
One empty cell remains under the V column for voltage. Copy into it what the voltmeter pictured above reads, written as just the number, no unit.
5
